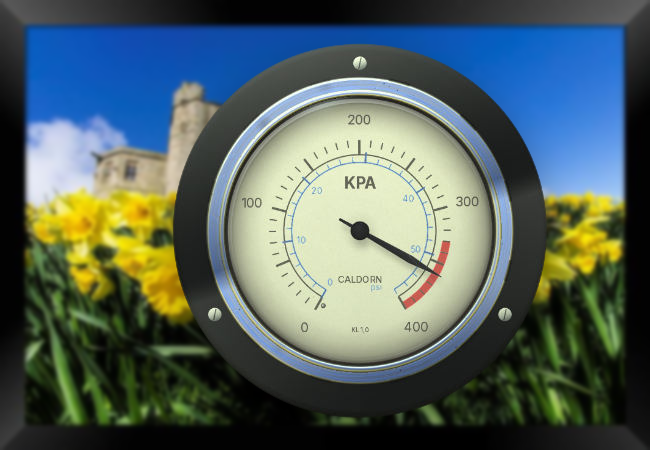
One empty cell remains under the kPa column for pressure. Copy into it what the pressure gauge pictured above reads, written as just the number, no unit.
360
